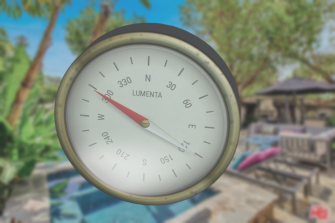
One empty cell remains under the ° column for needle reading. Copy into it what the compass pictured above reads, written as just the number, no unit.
300
